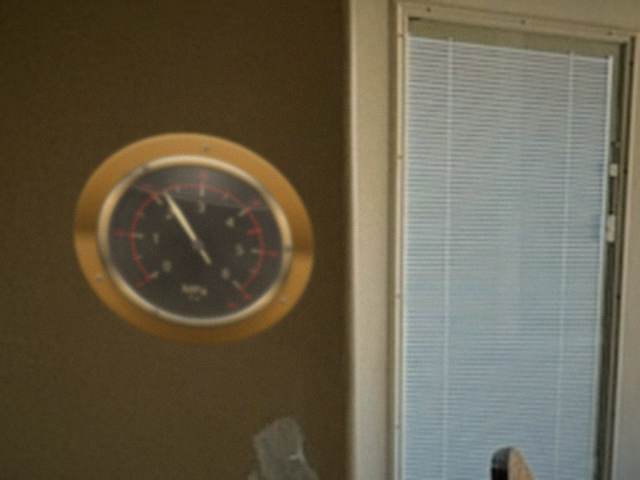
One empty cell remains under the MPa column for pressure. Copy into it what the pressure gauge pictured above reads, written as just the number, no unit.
2.25
